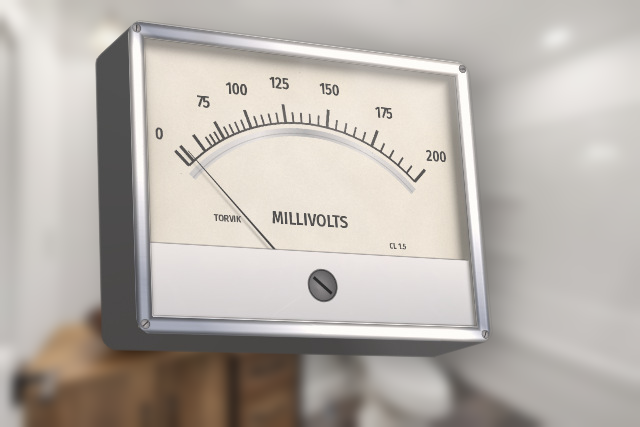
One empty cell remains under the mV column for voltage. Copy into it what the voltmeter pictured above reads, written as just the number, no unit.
25
